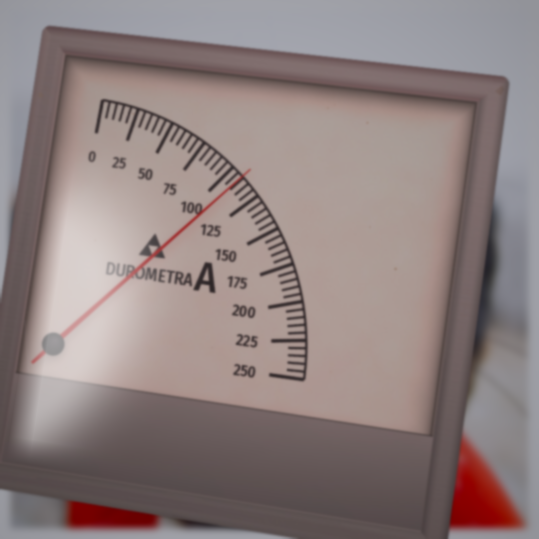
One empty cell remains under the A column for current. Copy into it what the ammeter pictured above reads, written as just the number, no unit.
110
